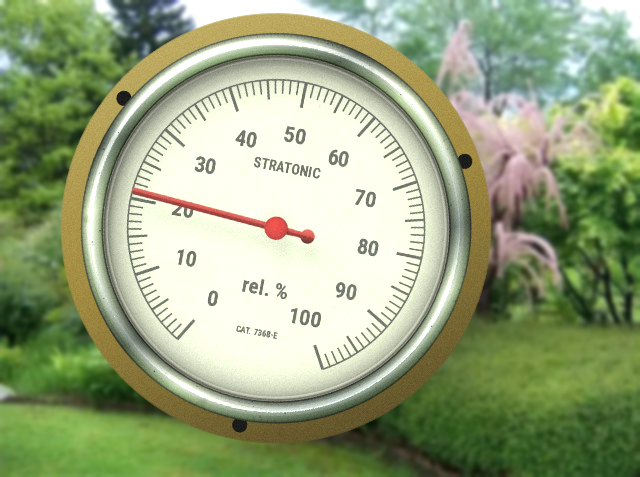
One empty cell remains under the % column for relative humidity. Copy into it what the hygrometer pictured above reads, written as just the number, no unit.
21
